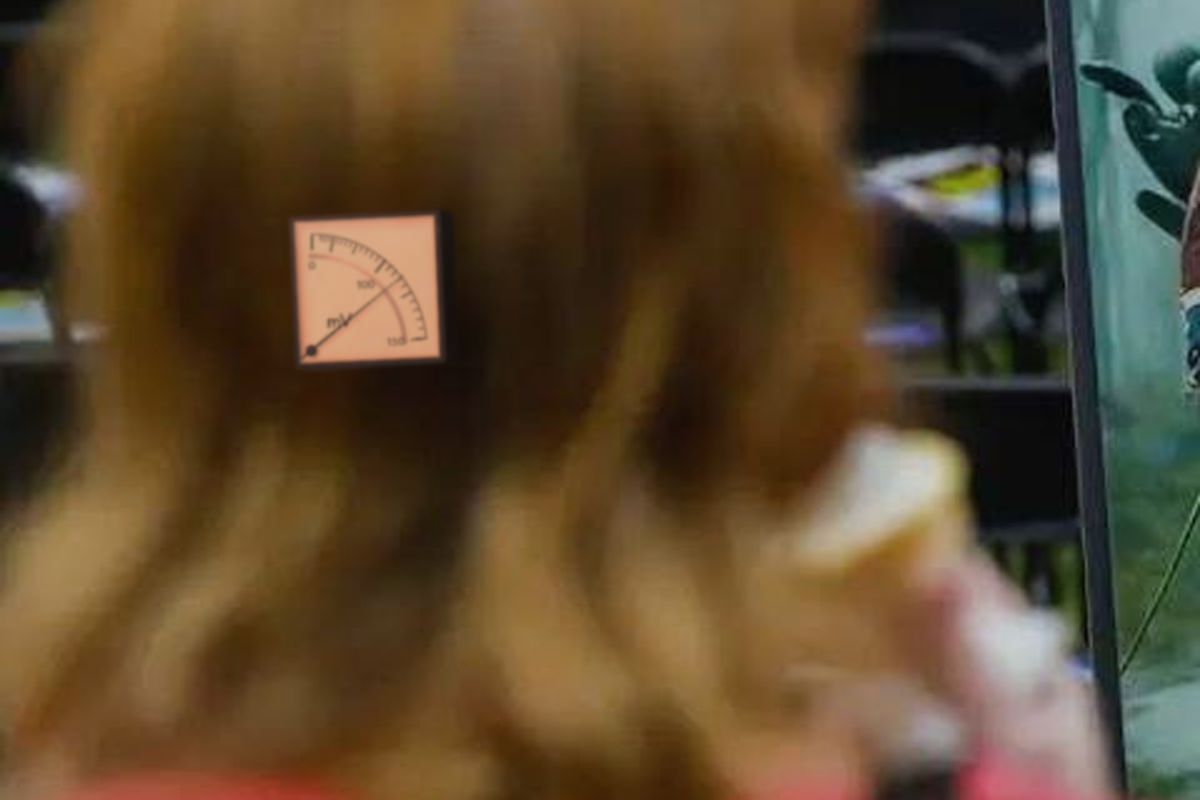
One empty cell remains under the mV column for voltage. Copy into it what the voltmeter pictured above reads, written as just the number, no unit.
115
